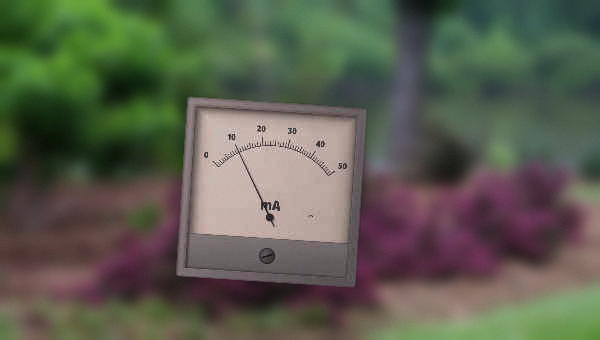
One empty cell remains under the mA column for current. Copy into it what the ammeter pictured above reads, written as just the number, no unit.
10
